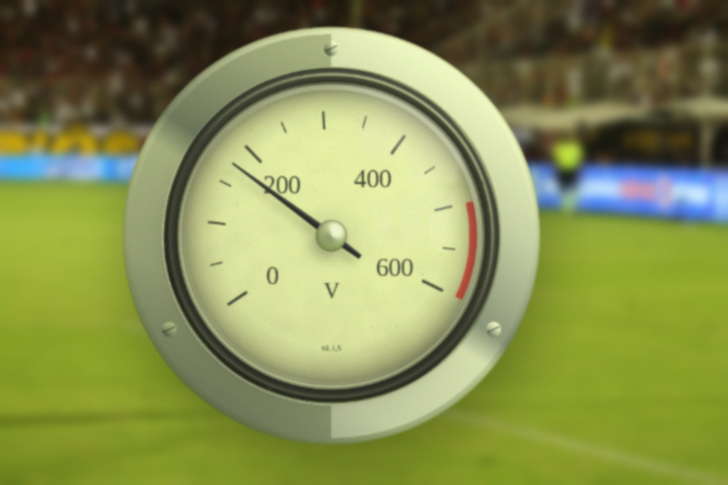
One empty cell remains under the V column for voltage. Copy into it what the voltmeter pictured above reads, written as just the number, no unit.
175
